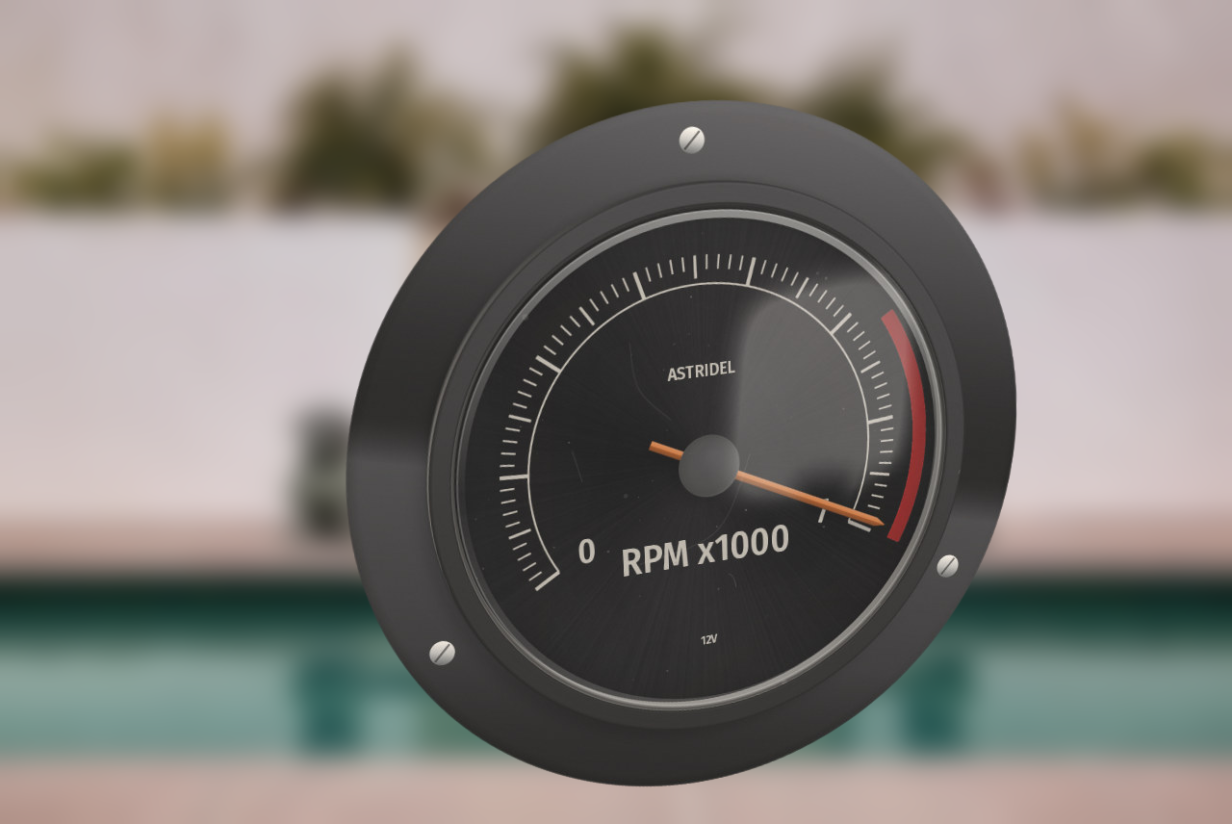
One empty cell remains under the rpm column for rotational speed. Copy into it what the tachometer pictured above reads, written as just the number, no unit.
6900
